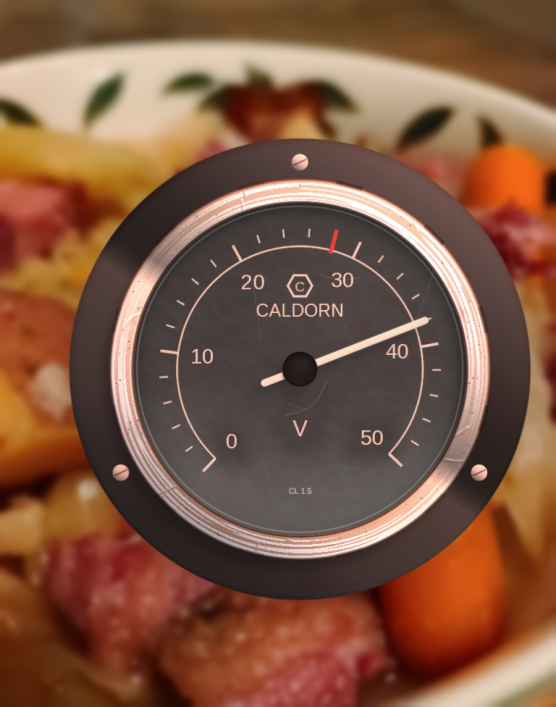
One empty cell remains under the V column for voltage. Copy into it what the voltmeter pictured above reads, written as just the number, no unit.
38
